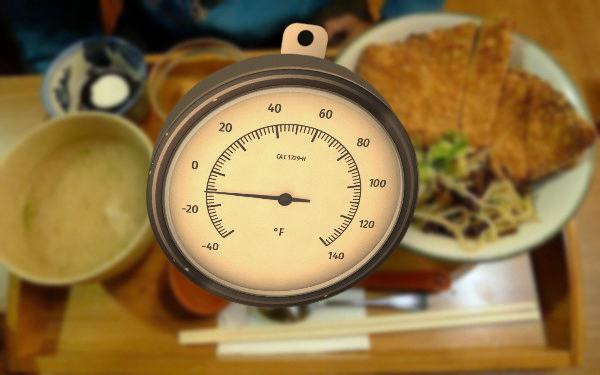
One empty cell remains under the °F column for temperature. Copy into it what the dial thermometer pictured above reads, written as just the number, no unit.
-10
